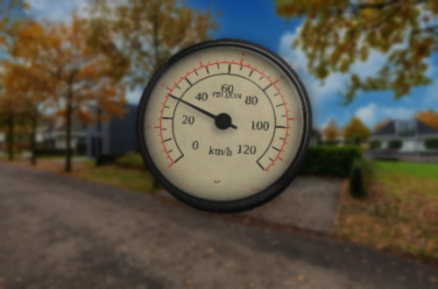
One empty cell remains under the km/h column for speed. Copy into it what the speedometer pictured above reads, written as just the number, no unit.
30
